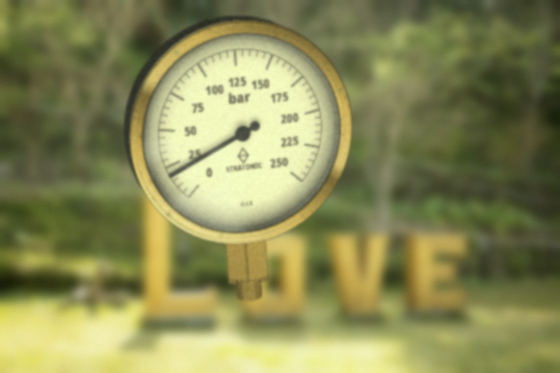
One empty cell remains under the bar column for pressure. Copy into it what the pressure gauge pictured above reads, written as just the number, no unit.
20
